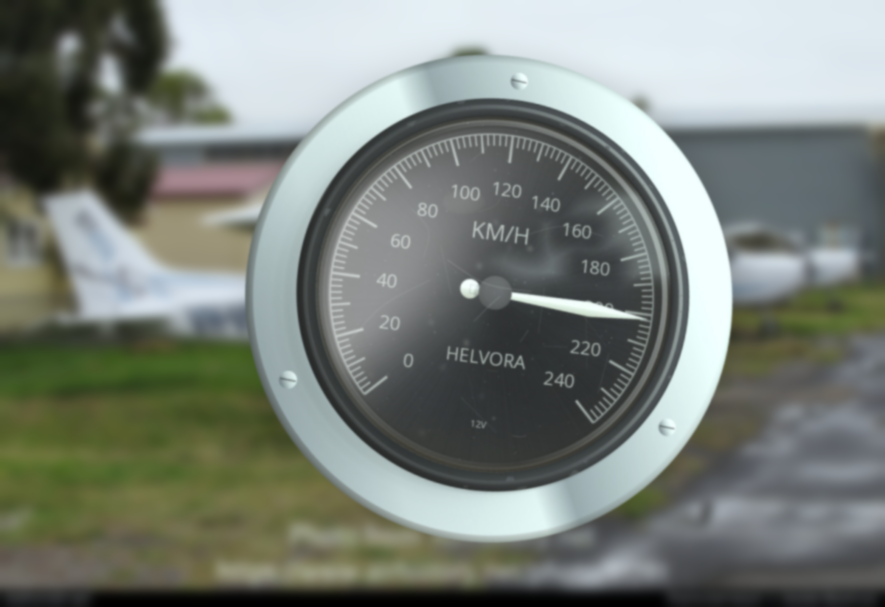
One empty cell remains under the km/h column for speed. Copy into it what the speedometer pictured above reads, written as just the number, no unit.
202
